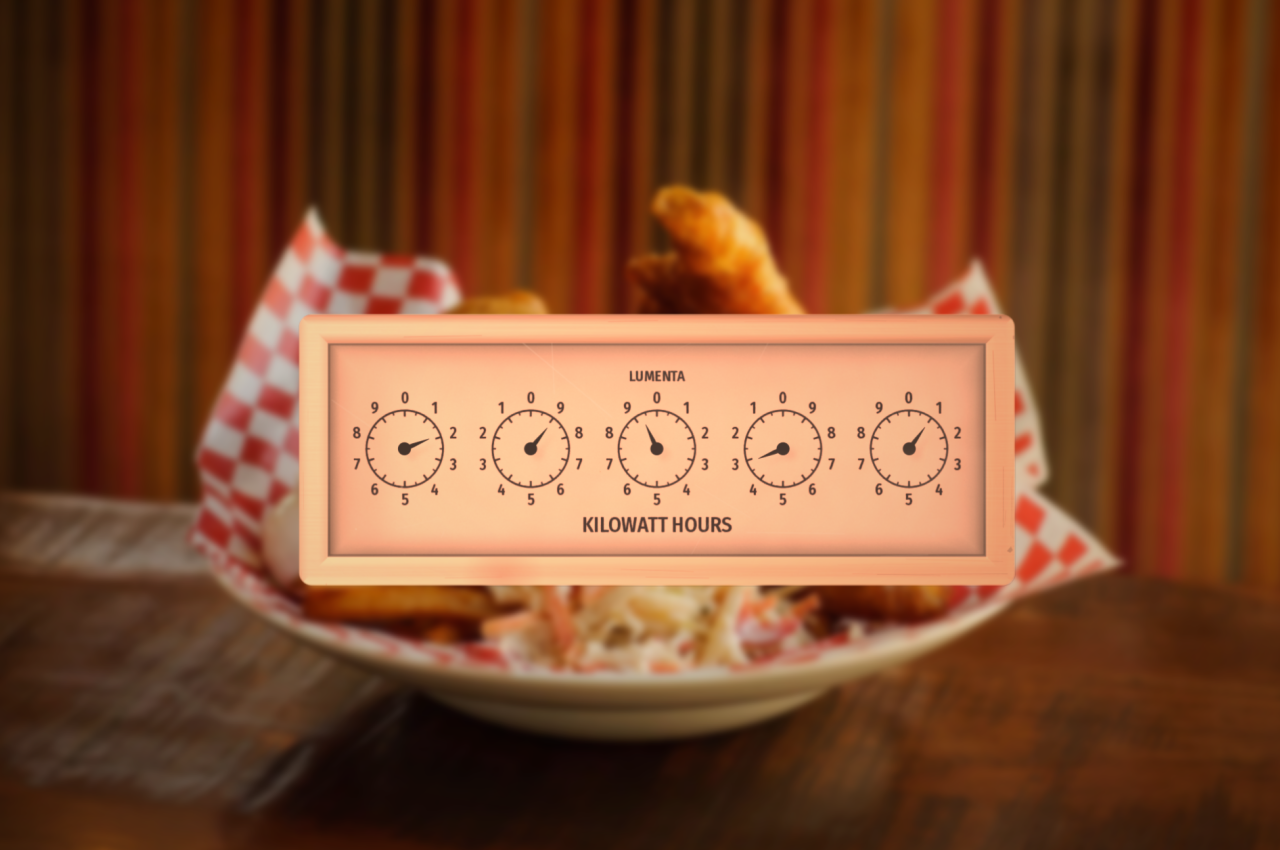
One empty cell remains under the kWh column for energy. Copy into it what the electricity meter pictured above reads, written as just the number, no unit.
18931
